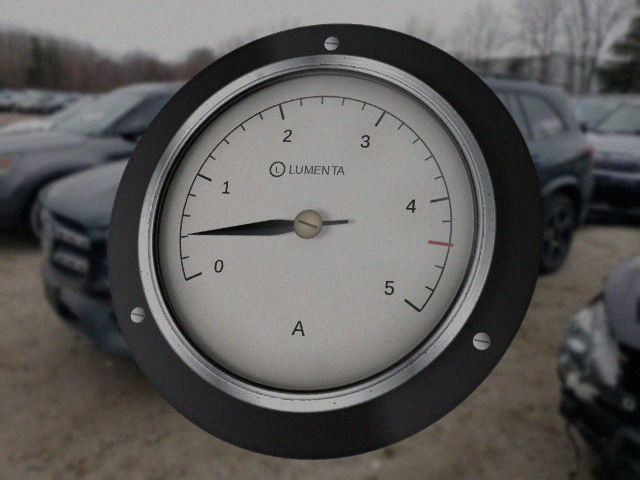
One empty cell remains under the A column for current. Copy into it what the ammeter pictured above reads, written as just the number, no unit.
0.4
